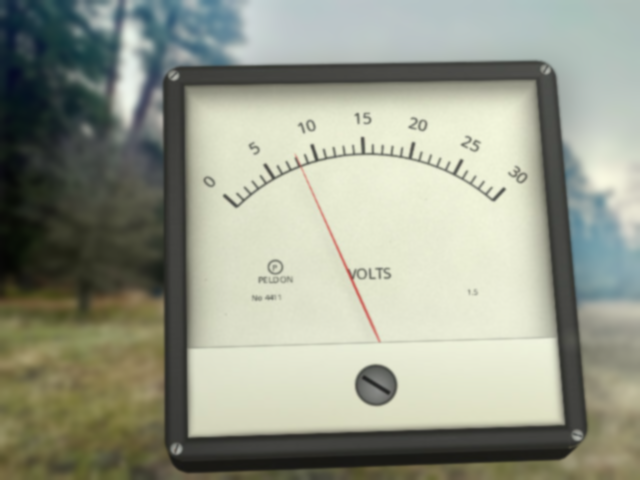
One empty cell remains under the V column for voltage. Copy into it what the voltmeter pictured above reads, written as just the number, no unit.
8
